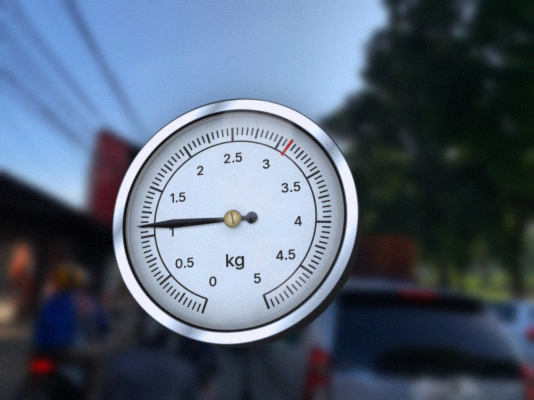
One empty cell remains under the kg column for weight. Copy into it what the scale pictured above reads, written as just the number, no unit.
1.1
